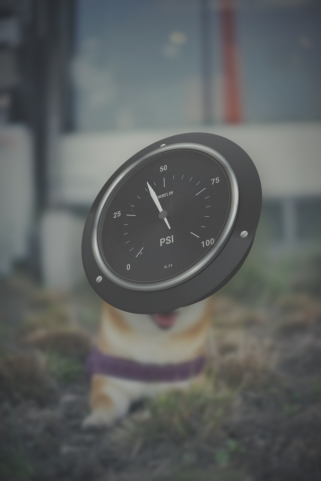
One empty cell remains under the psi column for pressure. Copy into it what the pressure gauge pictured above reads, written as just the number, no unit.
42.5
